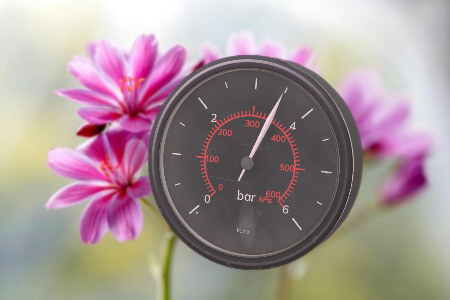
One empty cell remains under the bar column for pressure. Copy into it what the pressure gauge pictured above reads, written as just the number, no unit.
3.5
